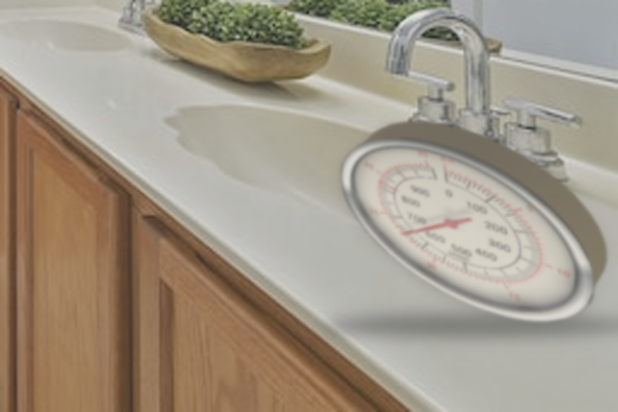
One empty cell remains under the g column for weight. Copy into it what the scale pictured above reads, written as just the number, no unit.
650
